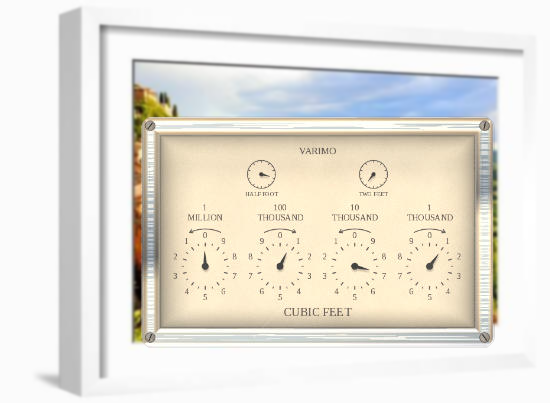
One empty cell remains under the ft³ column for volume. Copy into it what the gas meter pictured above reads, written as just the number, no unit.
7100
